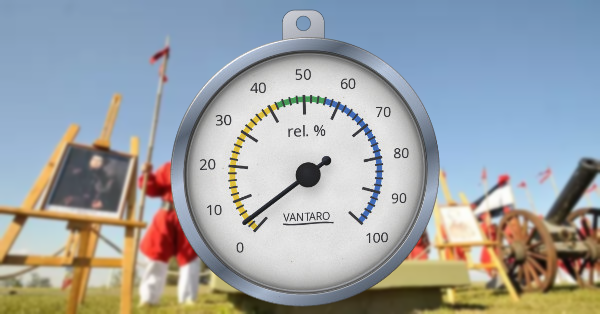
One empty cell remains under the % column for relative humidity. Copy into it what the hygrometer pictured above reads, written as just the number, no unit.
4
